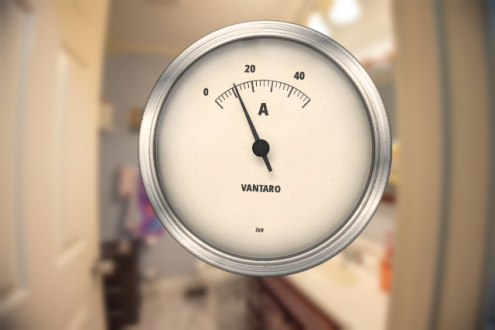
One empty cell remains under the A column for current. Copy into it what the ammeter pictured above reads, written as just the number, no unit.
12
